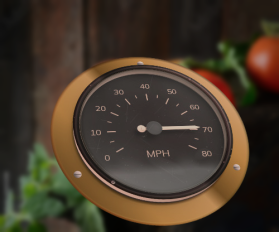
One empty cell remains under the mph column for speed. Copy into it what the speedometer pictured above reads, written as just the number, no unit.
70
